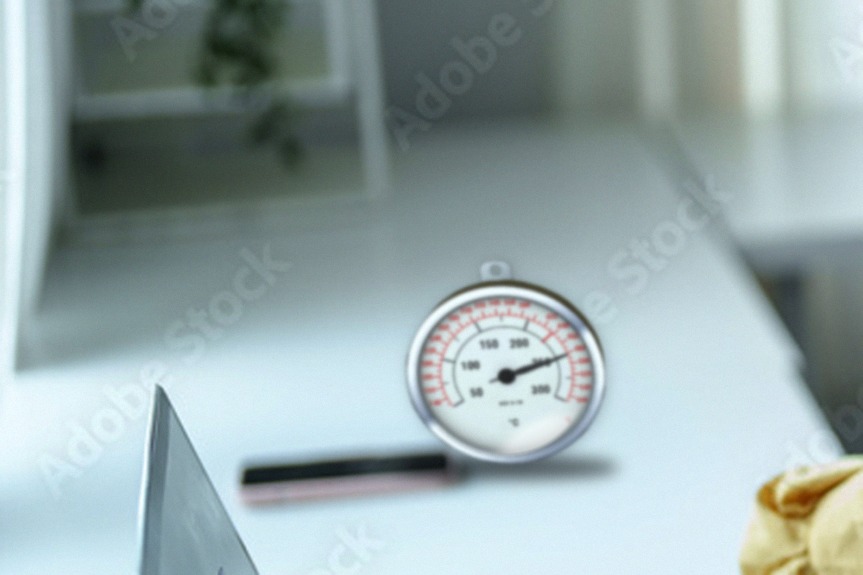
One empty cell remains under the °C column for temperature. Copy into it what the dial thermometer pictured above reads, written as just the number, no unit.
250
